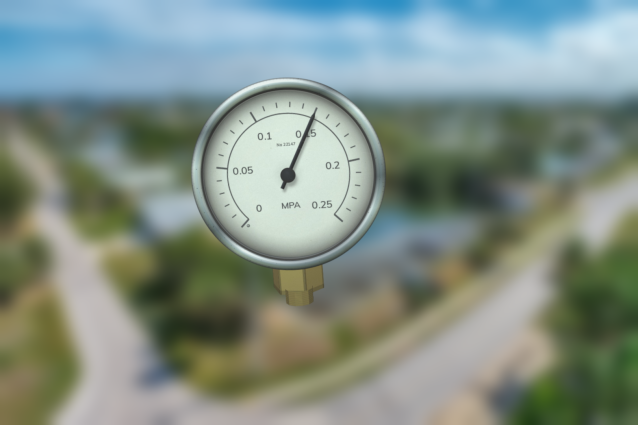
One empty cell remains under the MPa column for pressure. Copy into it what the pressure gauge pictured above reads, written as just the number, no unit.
0.15
